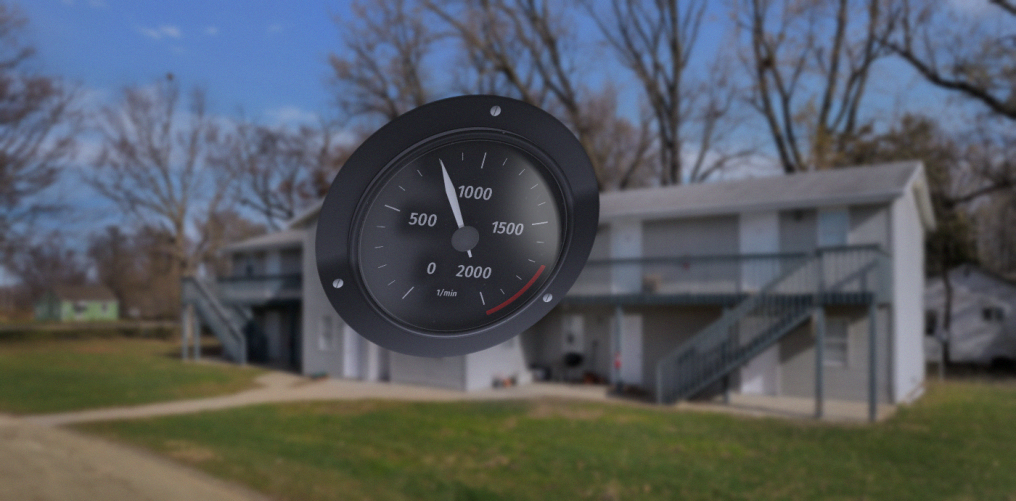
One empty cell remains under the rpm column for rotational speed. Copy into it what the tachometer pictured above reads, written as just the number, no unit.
800
